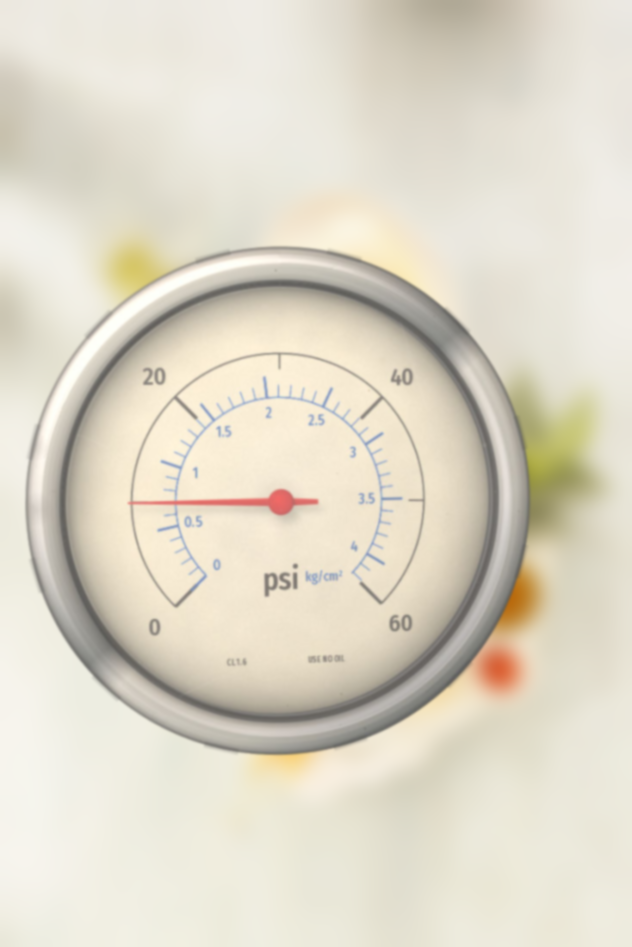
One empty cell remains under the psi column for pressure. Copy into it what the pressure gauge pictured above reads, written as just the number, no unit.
10
